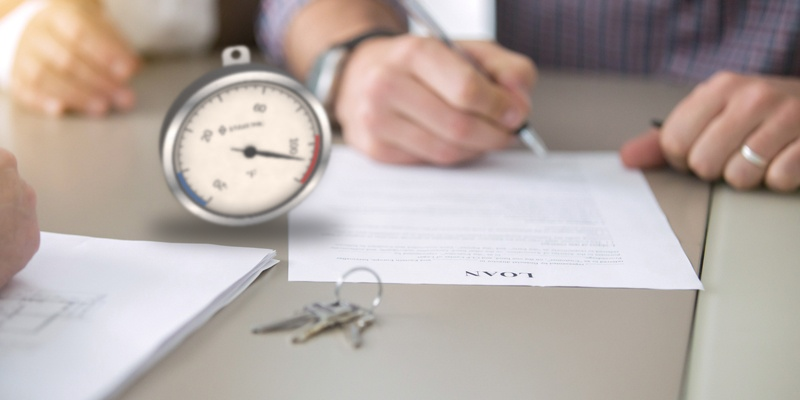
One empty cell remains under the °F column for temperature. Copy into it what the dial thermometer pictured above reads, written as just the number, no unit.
108
